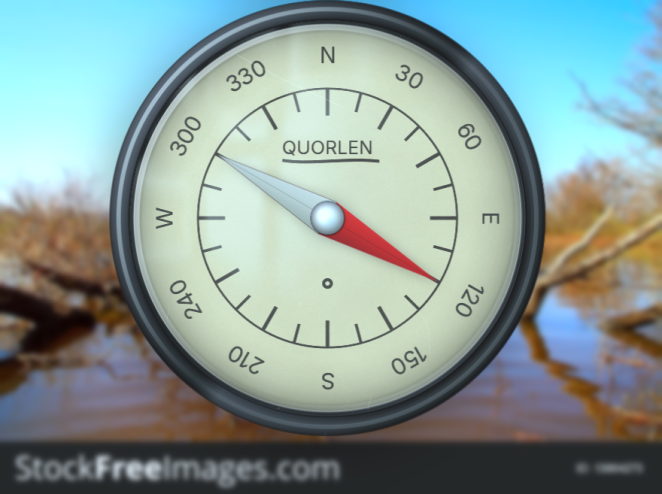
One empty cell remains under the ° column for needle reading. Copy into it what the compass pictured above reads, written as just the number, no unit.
120
